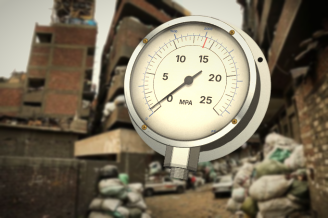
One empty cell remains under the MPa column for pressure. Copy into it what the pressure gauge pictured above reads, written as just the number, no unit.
0.5
